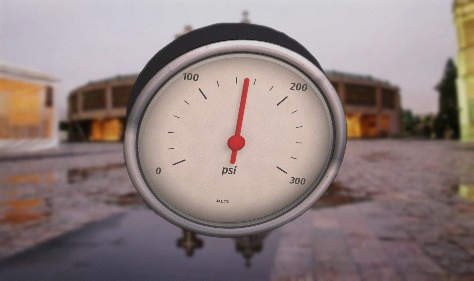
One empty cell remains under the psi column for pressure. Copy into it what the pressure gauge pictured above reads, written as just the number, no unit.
150
